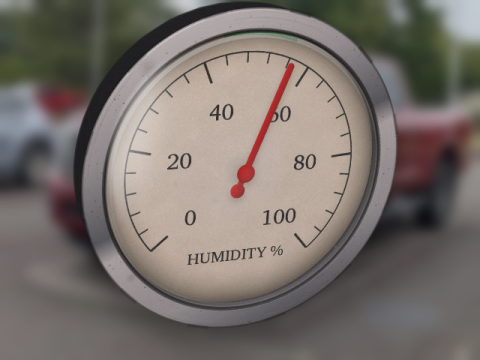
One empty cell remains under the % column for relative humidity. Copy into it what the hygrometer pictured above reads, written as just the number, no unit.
56
